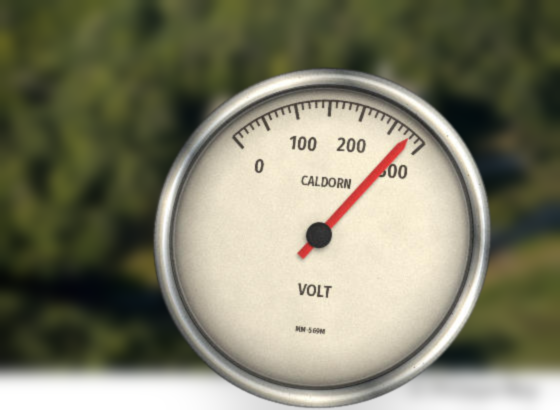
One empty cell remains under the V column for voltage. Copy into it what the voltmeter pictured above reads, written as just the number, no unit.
280
